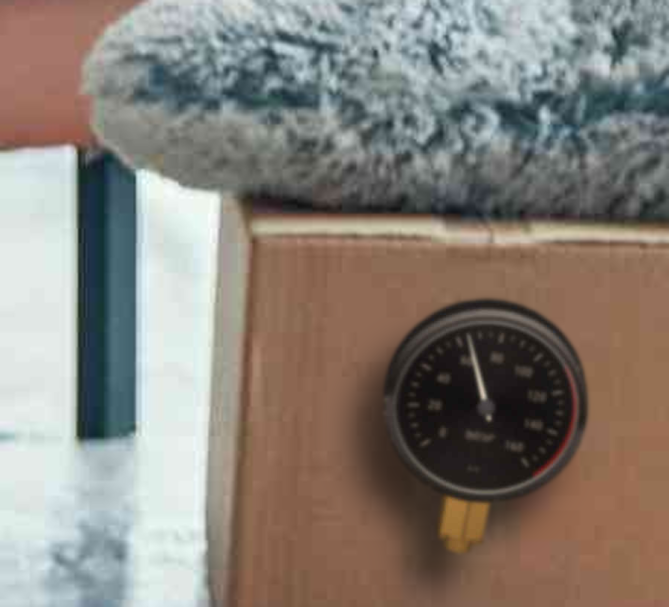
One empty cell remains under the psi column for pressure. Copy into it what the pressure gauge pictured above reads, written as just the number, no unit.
65
